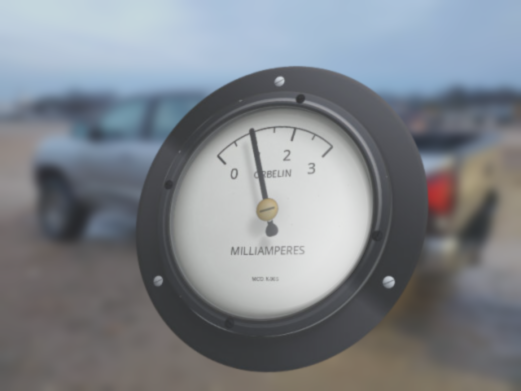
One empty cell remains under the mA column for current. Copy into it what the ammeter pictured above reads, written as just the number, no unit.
1
